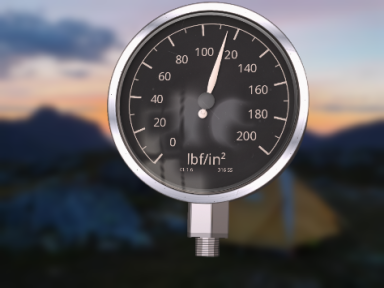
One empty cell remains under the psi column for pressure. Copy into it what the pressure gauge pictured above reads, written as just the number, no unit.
115
